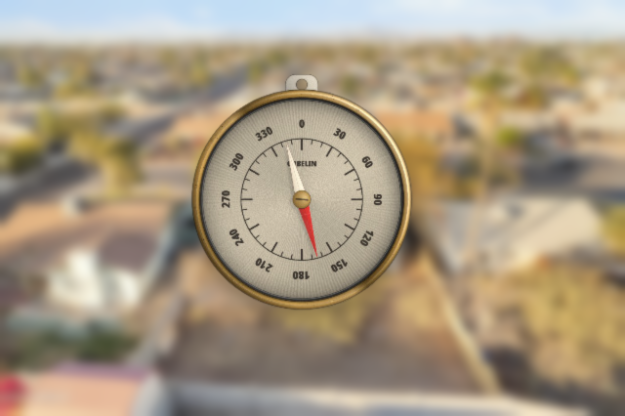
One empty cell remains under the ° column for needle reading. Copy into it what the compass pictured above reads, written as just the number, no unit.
165
